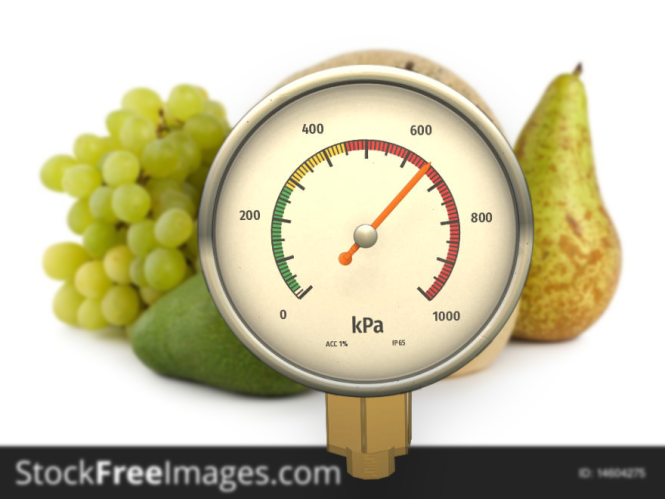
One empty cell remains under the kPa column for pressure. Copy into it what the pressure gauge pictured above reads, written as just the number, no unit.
650
